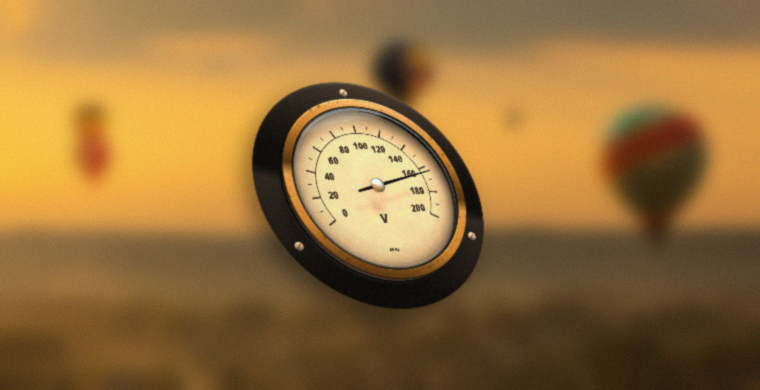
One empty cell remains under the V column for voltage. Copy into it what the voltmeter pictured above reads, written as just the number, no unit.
165
